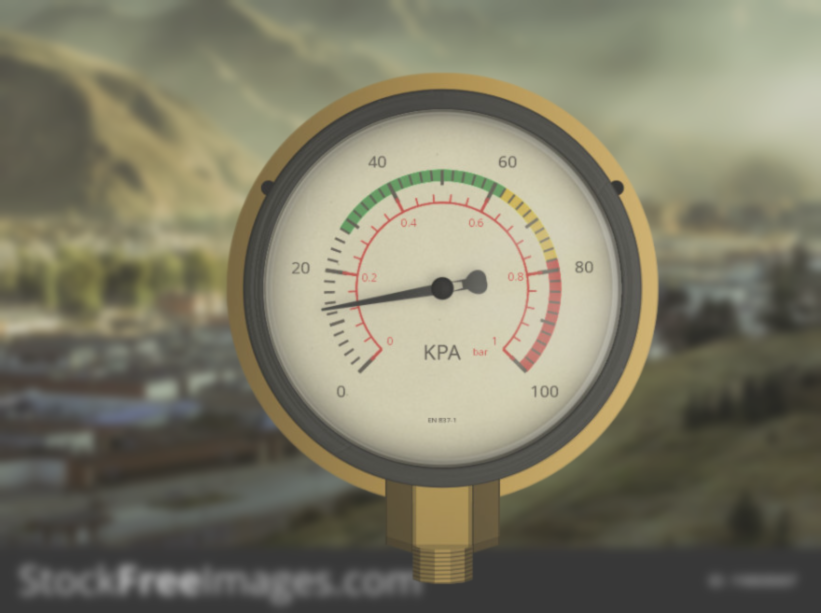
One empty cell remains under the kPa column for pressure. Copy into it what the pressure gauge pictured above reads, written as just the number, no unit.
13
